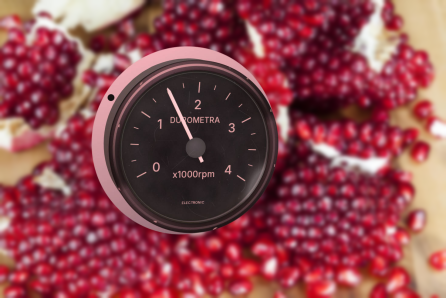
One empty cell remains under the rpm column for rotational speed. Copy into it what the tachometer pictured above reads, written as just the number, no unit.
1500
